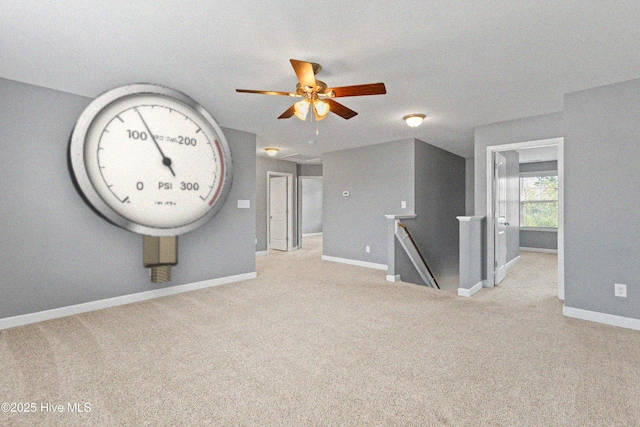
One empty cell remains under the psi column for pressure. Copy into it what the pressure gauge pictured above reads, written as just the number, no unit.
120
